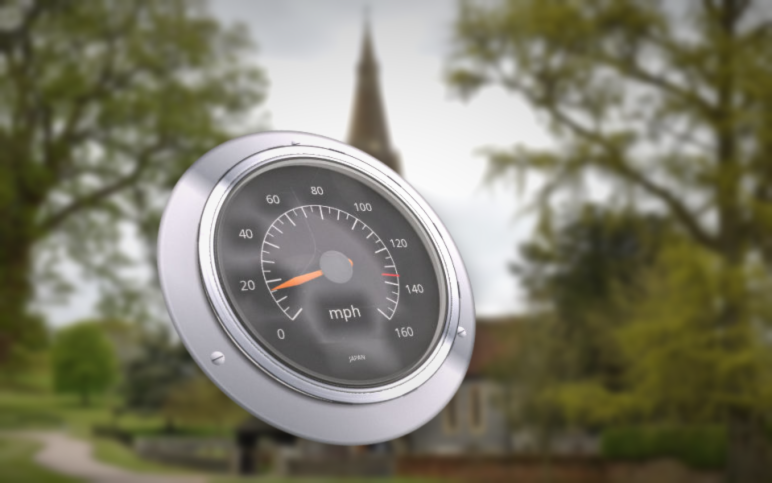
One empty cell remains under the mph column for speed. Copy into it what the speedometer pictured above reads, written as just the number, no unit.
15
